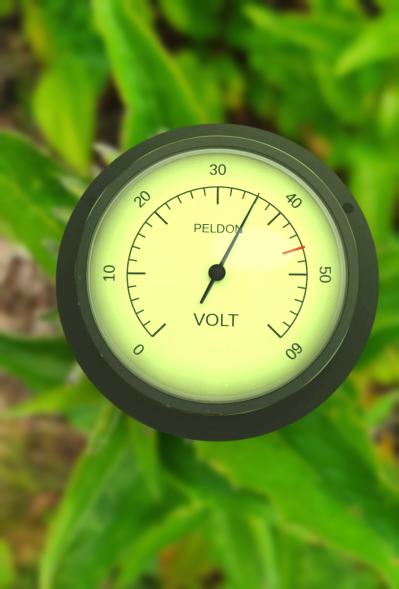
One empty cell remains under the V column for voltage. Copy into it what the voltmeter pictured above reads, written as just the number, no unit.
36
